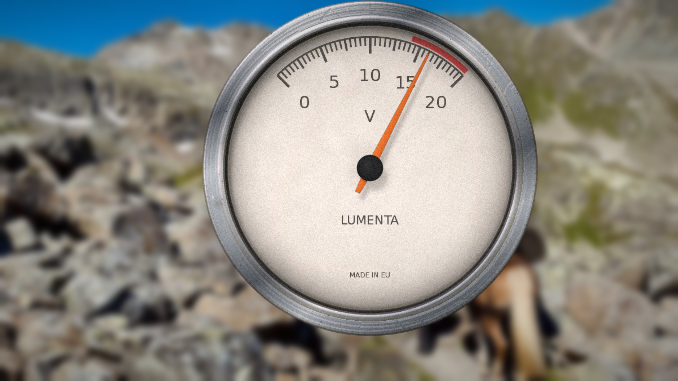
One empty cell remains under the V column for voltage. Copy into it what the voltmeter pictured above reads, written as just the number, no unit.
16
